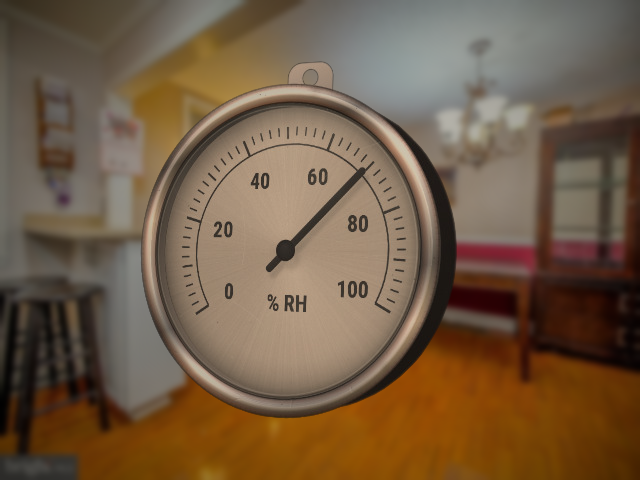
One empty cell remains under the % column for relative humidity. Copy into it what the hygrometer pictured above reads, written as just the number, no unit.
70
